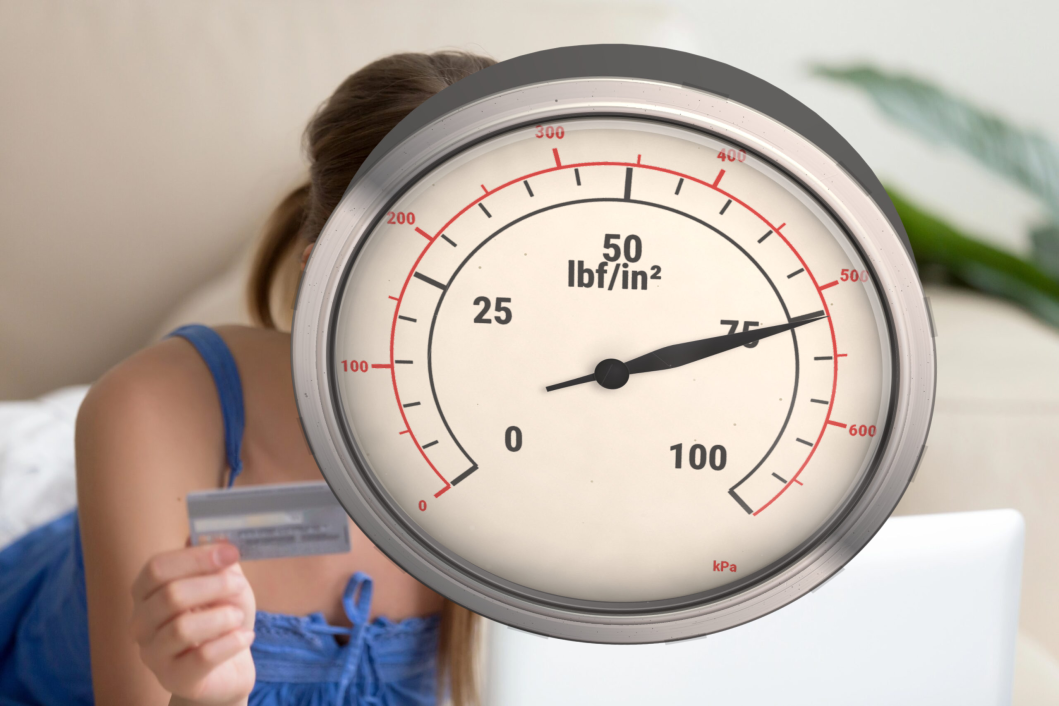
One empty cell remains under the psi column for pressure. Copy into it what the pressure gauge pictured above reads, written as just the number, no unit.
75
